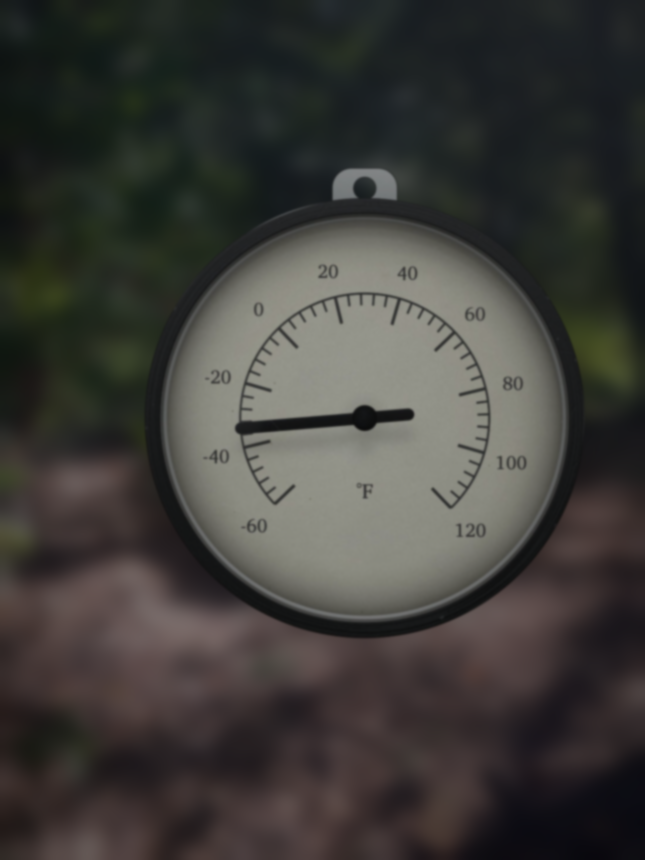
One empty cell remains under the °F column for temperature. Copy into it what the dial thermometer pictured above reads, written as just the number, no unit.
-34
